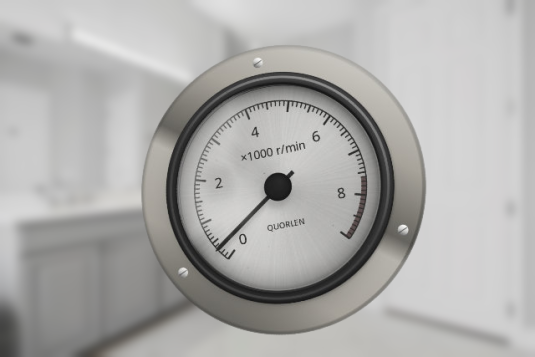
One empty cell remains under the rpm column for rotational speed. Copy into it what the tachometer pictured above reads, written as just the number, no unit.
300
